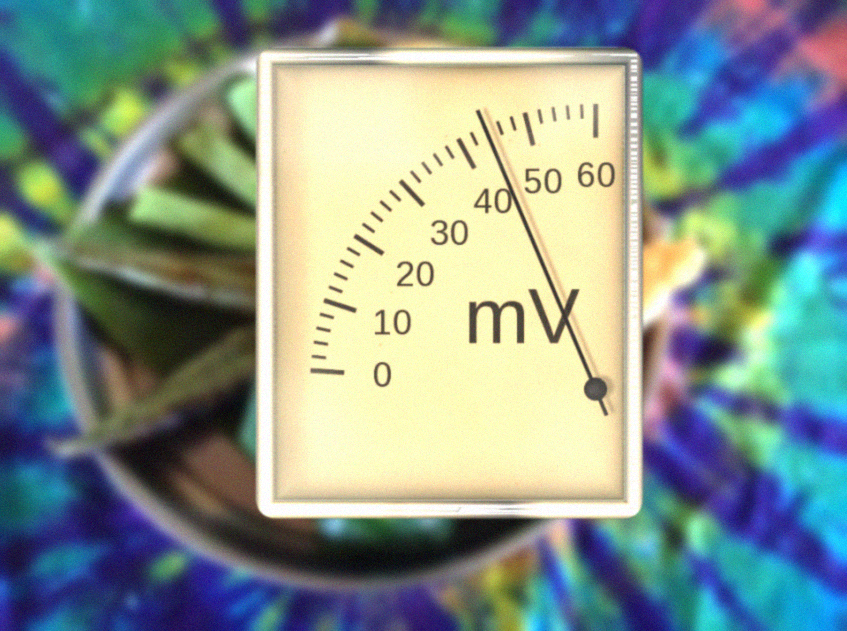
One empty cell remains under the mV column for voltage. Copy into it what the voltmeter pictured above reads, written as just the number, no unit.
44
